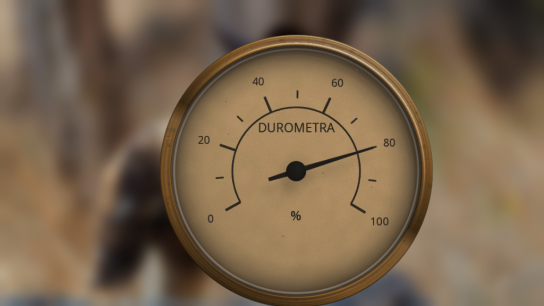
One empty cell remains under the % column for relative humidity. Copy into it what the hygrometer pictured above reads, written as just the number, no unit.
80
